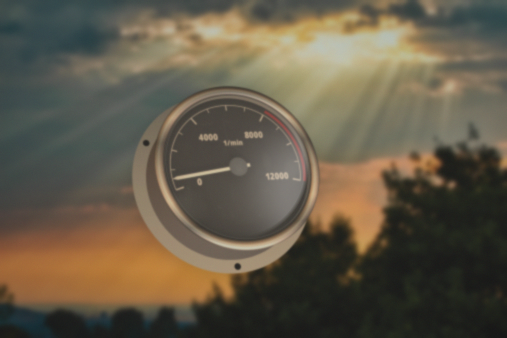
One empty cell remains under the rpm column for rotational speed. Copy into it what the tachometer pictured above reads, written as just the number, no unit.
500
